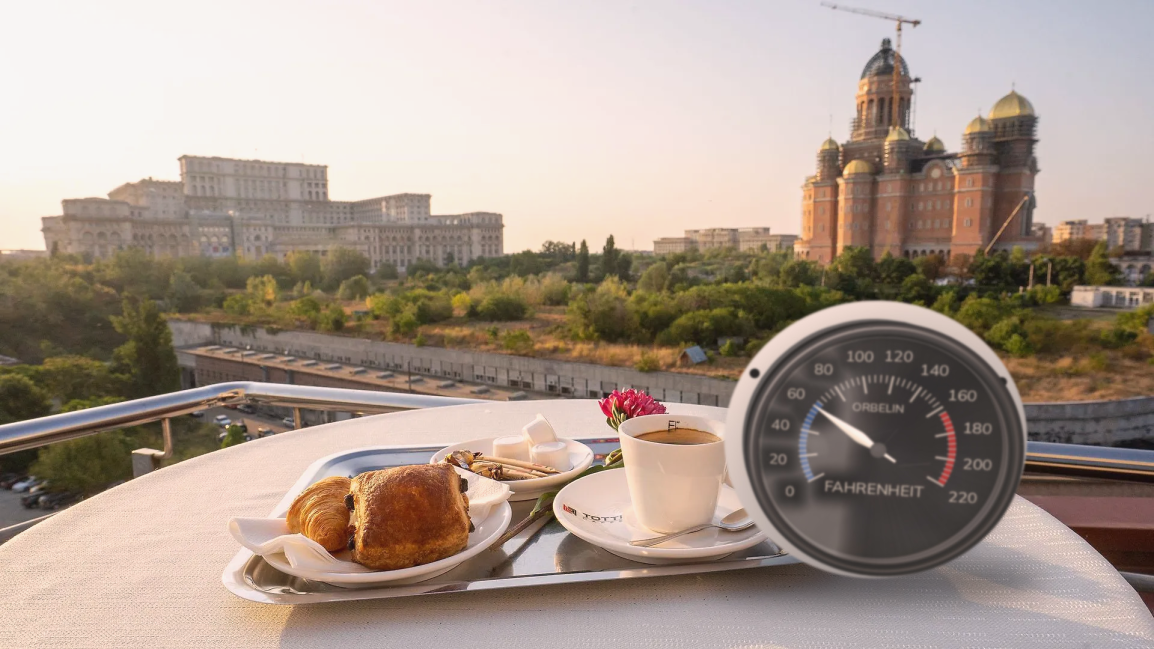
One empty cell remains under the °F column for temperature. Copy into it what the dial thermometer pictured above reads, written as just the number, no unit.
60
